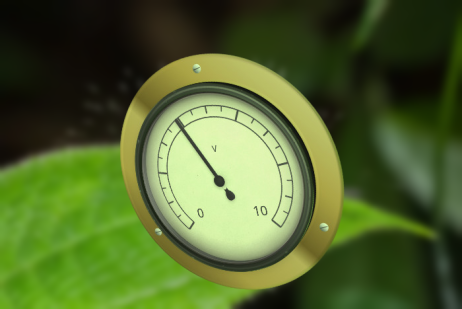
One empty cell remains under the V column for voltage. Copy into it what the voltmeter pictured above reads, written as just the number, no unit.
4
